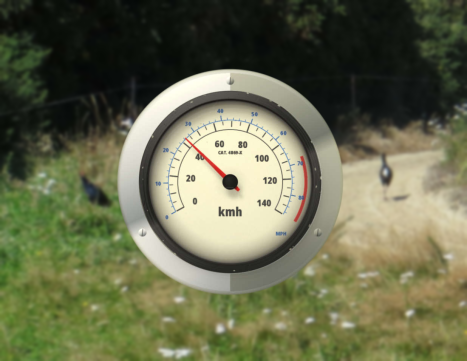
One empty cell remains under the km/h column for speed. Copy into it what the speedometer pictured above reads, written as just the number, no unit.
42.5
